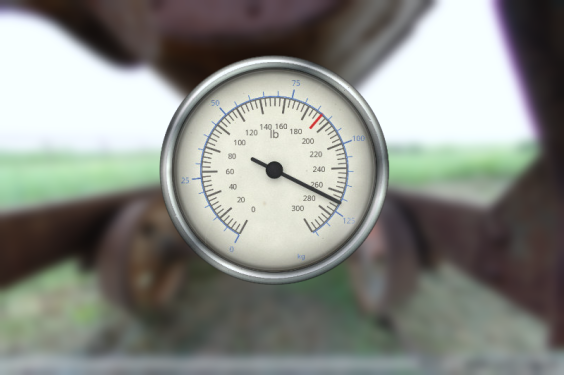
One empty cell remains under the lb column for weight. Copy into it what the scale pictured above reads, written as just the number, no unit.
268
